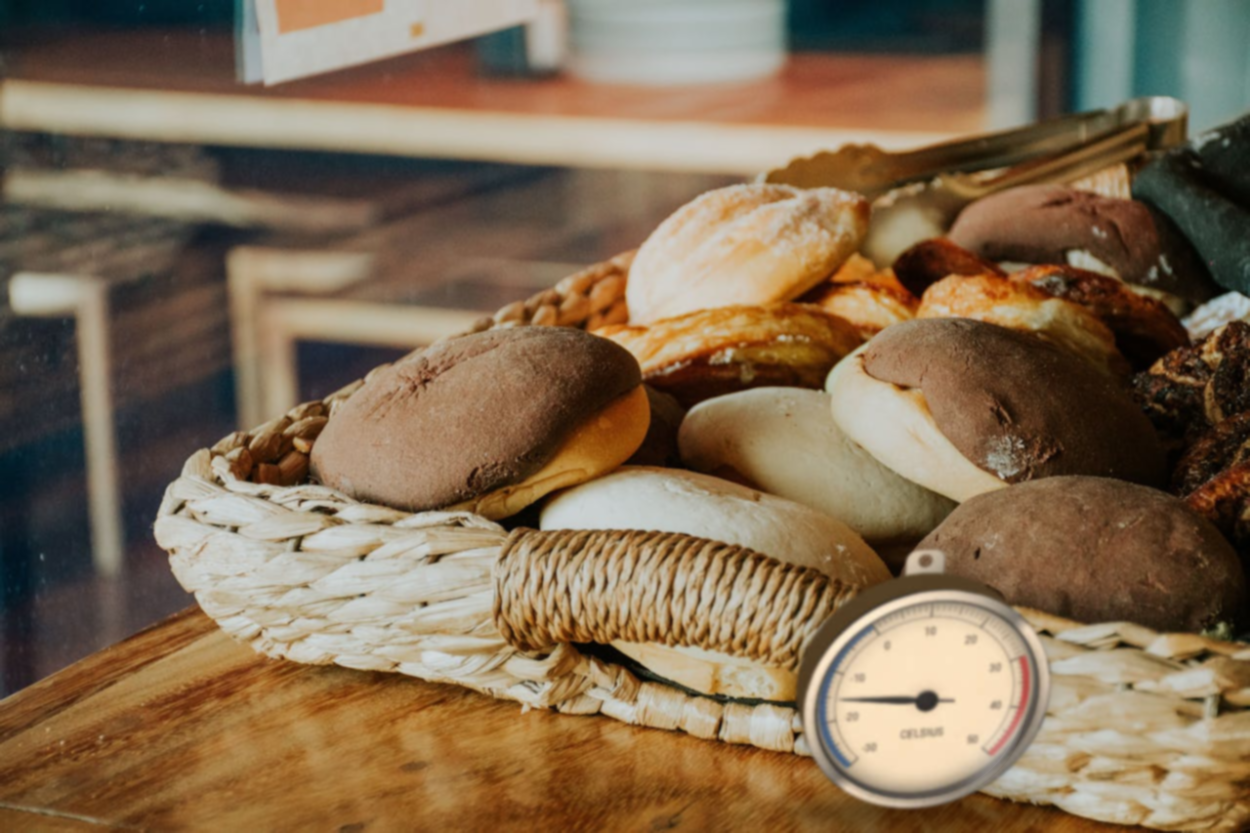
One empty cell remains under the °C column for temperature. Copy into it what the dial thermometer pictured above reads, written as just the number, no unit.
-15
